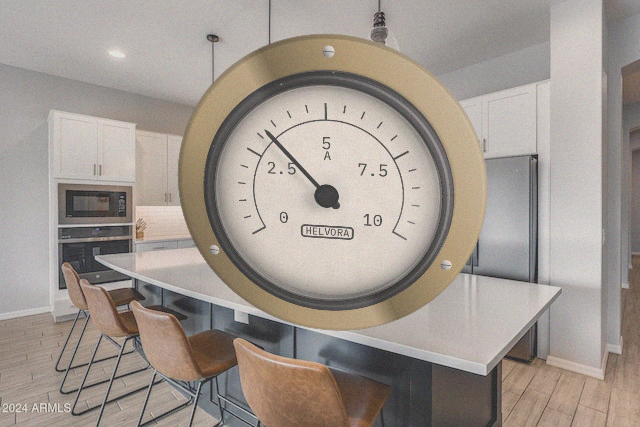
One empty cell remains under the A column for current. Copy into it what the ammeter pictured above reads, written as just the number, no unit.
3.25
